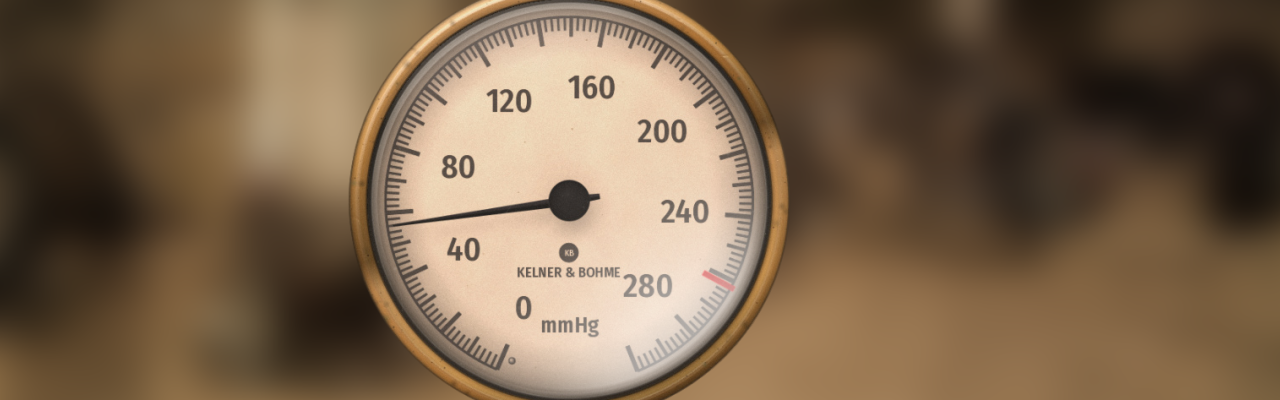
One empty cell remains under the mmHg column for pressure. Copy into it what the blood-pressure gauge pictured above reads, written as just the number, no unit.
56
